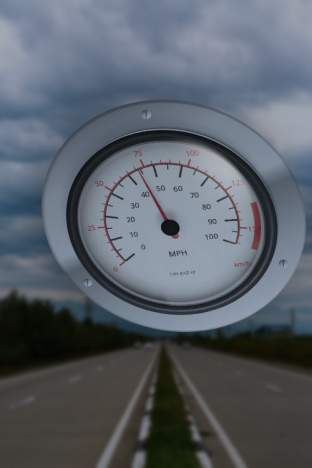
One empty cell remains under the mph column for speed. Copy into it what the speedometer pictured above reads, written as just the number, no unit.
45
